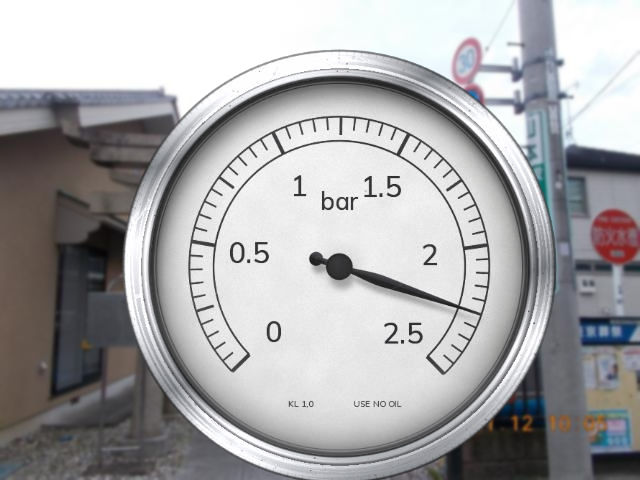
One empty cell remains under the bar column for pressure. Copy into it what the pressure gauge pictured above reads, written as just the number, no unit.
2.25
